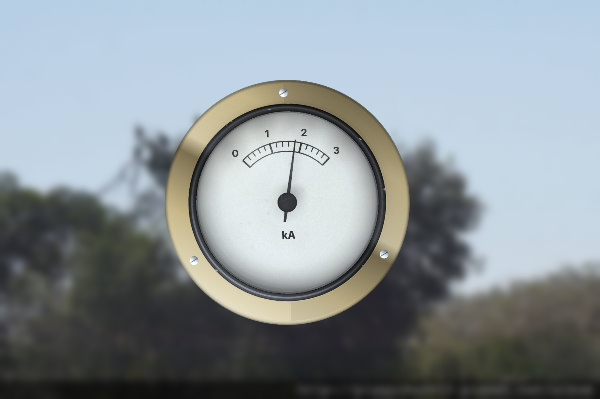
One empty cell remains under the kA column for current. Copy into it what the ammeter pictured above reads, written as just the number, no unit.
1.8
